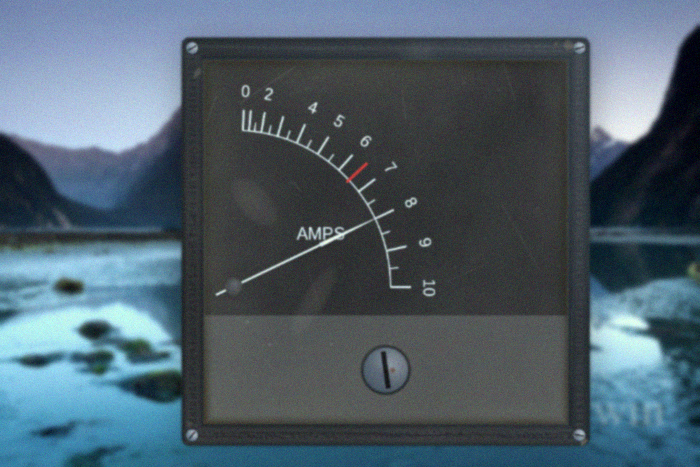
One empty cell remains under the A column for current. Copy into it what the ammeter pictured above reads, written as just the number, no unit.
8
